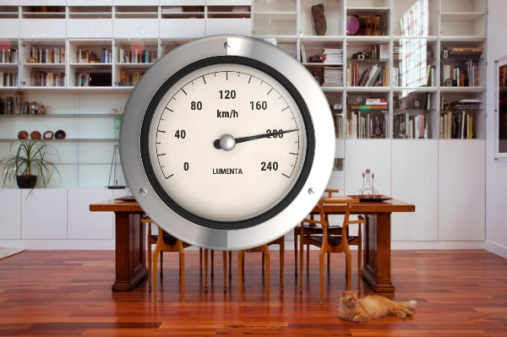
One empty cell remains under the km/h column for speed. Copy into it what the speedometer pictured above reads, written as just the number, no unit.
200
